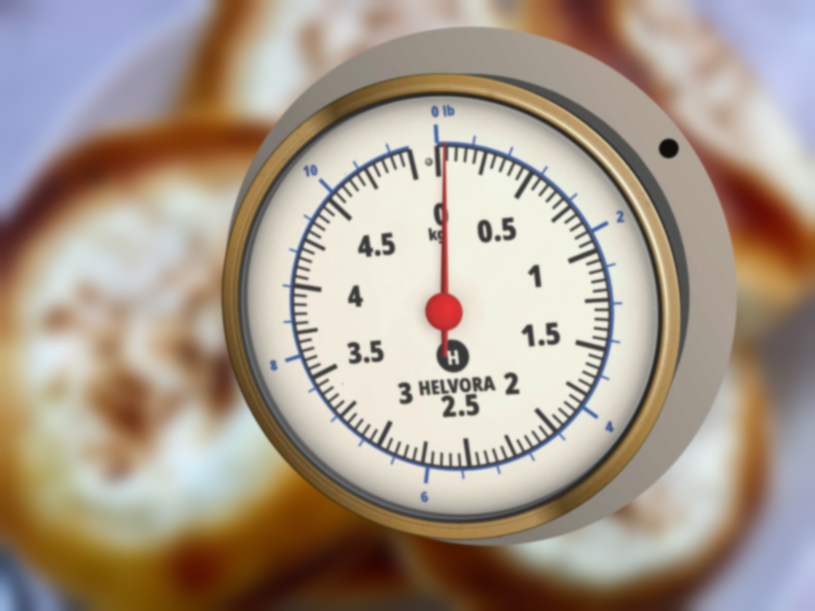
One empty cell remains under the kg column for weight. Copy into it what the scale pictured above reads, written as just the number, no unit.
0.05
